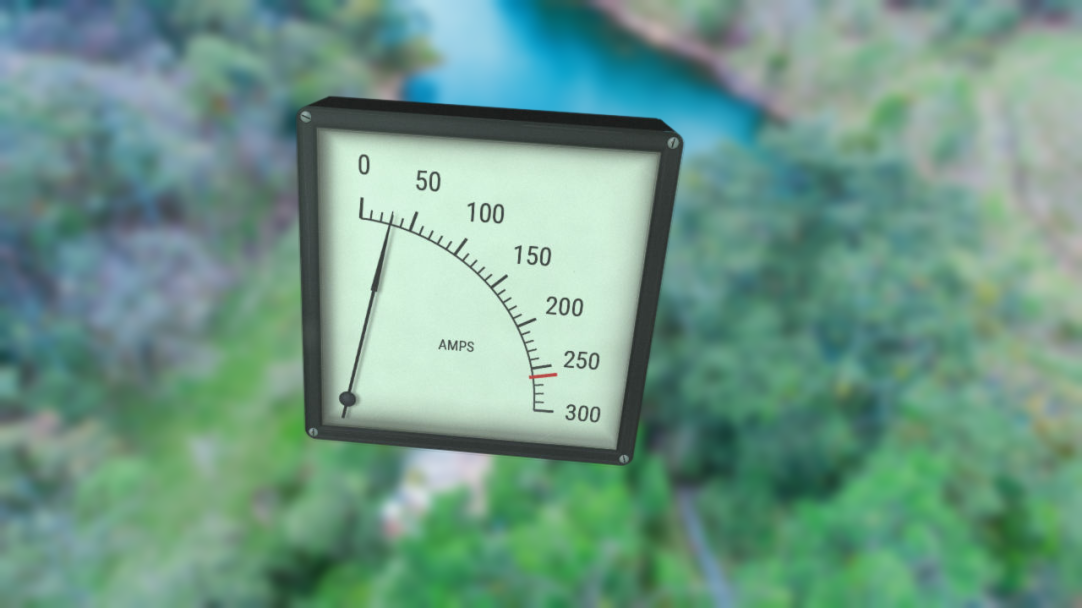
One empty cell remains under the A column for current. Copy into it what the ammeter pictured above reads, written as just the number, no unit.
30
